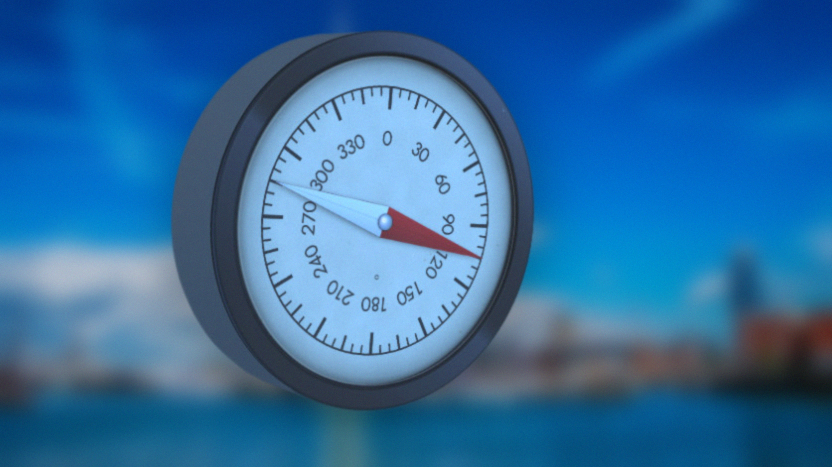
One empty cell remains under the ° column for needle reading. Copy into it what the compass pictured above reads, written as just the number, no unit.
105
